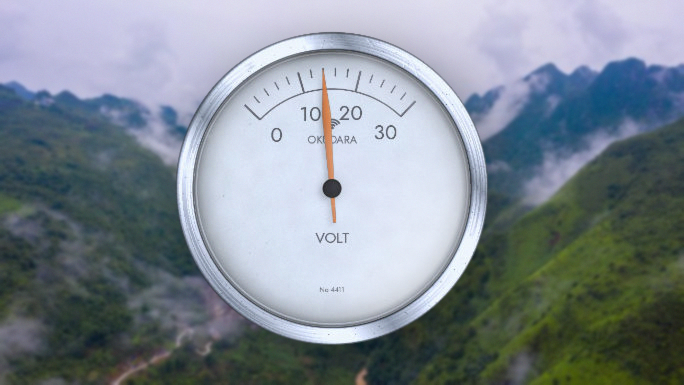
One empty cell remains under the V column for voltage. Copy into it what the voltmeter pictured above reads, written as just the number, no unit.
14
